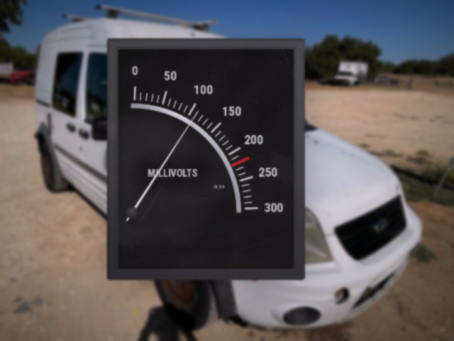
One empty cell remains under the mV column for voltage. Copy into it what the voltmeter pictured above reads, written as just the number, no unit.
110
